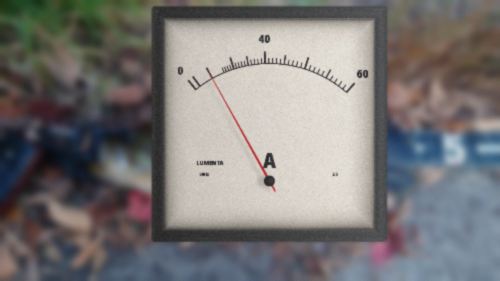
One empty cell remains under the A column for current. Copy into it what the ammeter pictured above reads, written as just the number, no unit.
20
